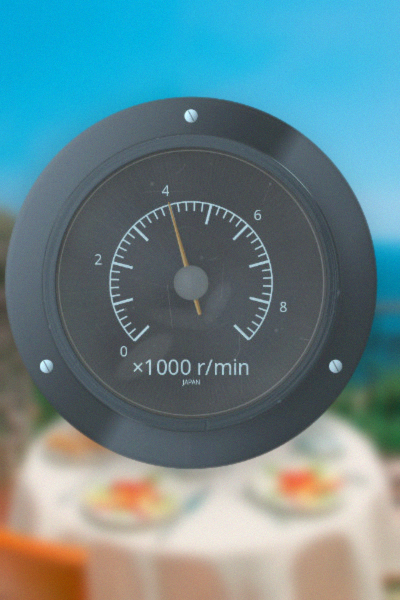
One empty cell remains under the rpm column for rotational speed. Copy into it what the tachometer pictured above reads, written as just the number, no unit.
4000
